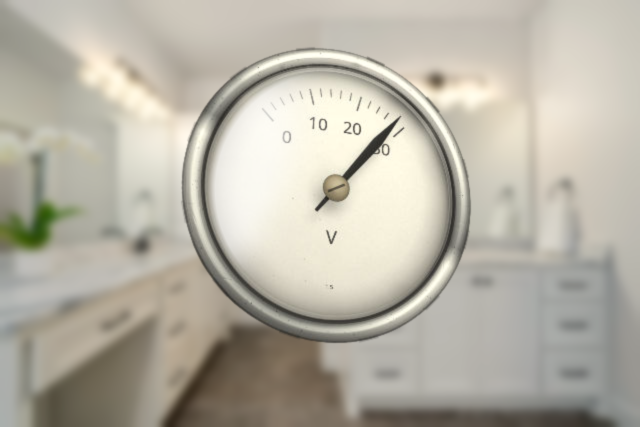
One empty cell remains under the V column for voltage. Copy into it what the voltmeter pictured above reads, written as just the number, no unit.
28
